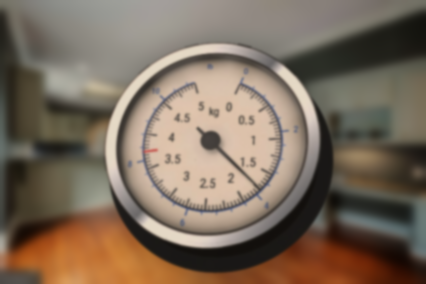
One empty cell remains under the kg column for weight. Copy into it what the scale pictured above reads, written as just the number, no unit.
1.75
